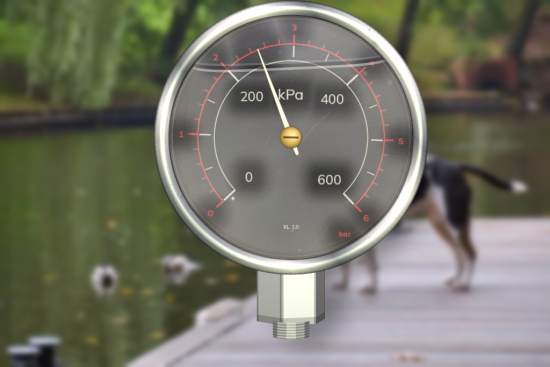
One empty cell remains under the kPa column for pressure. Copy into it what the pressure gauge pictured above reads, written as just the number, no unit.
250
